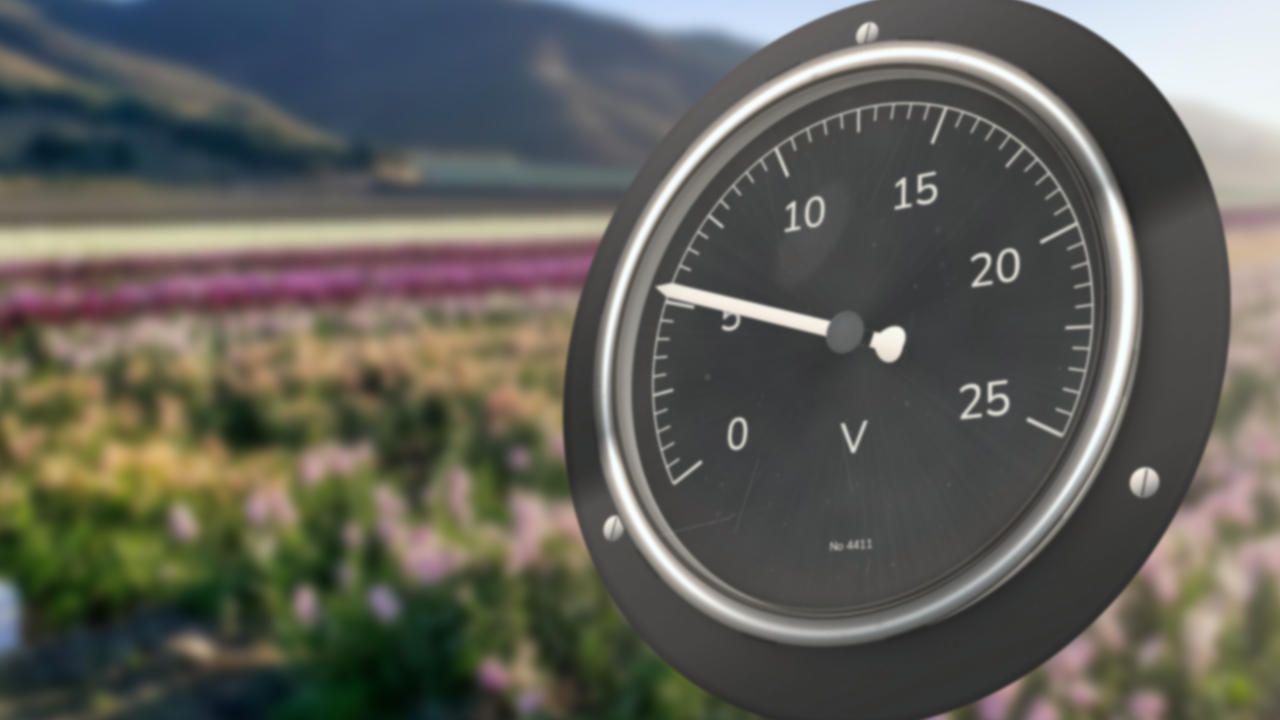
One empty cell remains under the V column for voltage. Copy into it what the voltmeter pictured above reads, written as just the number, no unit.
5.25
